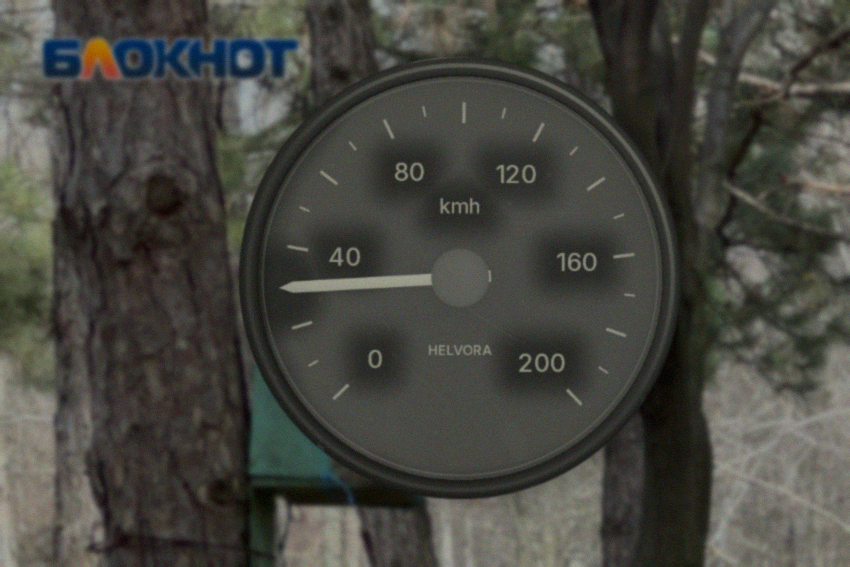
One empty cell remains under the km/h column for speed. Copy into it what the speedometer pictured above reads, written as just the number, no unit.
30
